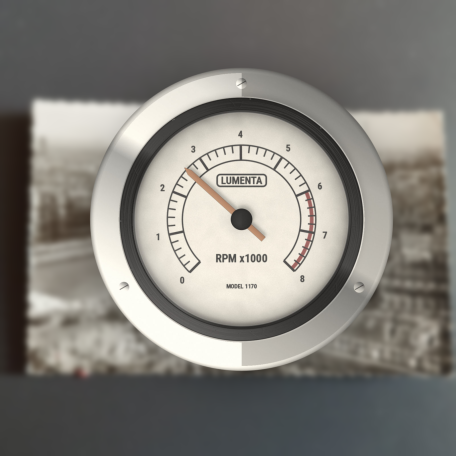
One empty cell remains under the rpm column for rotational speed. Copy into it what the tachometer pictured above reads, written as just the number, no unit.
2600
